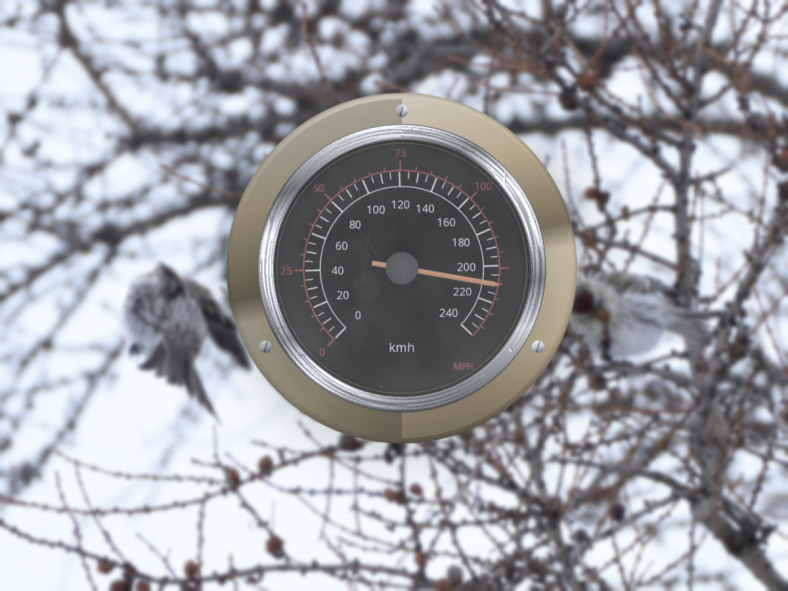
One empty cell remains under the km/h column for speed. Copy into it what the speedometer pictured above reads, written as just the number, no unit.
210
